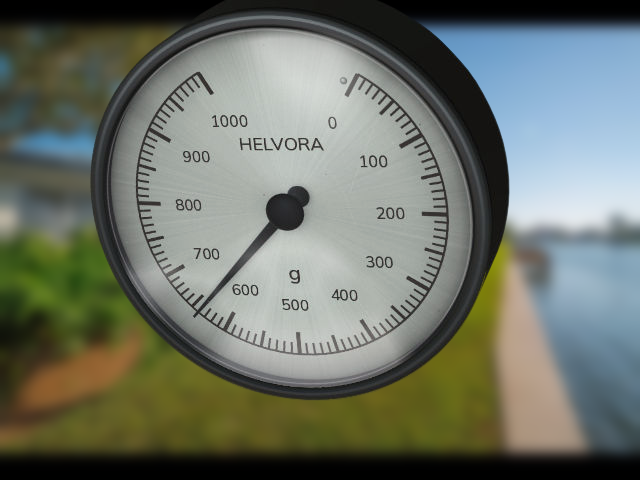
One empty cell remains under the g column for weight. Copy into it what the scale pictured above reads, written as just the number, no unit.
640
